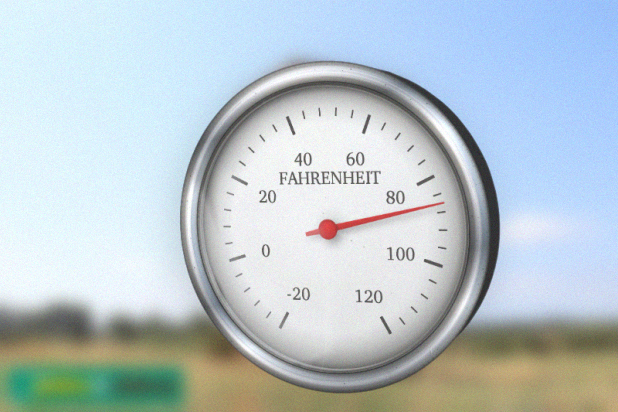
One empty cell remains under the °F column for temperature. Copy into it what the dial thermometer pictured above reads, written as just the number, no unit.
86
